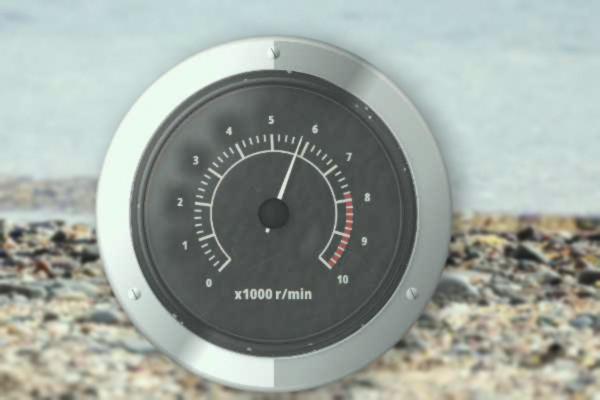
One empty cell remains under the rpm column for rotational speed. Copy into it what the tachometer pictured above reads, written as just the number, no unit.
5800
